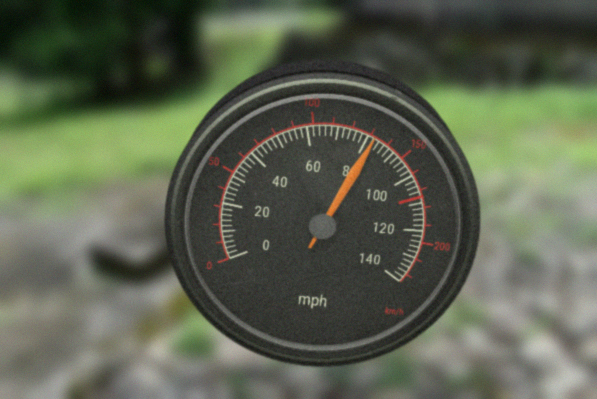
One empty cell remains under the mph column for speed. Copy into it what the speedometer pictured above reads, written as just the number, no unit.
82
